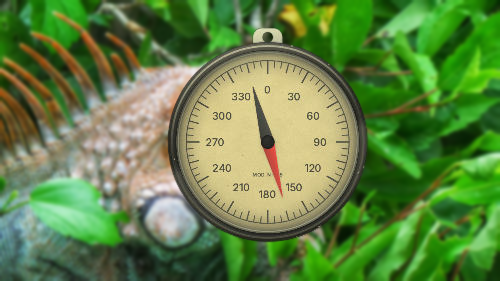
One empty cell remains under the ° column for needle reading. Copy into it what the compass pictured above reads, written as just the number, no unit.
165
